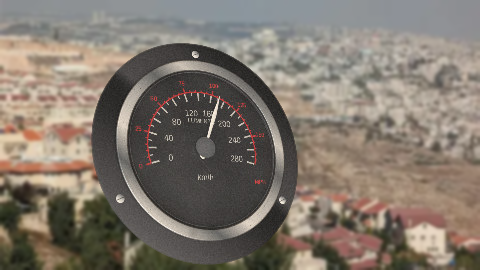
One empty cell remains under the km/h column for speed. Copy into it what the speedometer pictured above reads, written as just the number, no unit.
170
